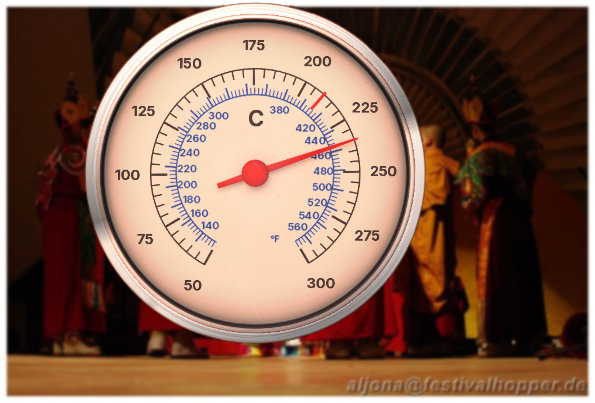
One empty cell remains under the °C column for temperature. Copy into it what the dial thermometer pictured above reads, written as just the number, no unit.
235
